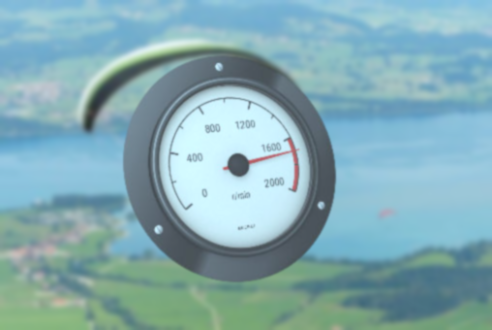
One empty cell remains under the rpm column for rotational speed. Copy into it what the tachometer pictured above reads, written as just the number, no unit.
1700
